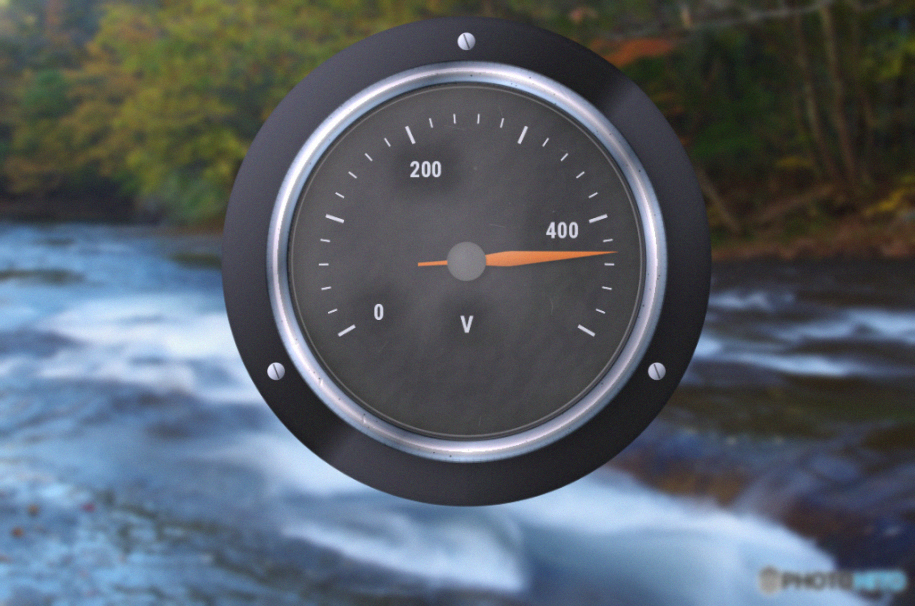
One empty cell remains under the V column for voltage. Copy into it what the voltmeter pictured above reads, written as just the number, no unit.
430
